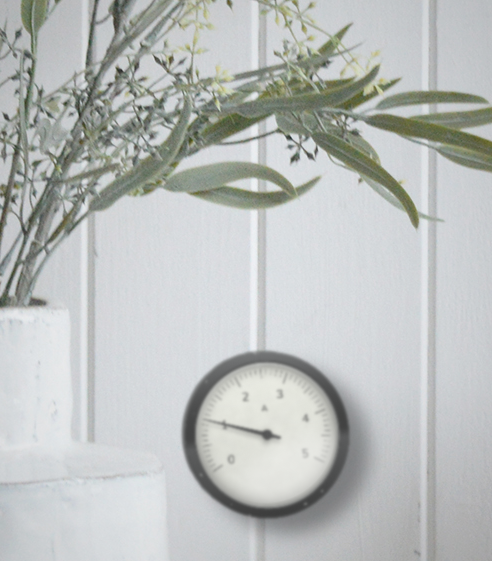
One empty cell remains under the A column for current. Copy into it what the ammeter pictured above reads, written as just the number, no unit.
1
